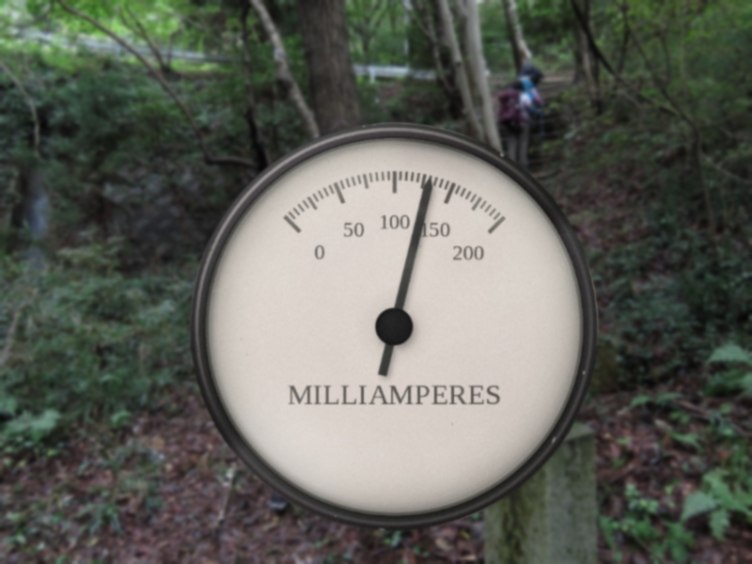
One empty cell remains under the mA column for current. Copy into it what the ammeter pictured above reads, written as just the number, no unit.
130
